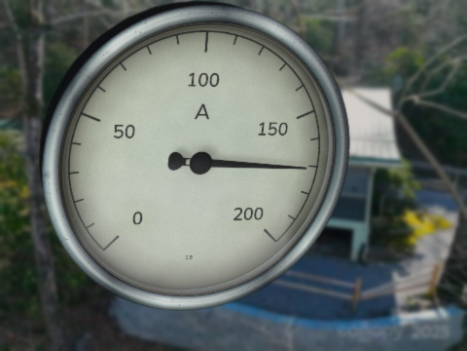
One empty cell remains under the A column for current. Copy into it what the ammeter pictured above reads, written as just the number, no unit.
170
